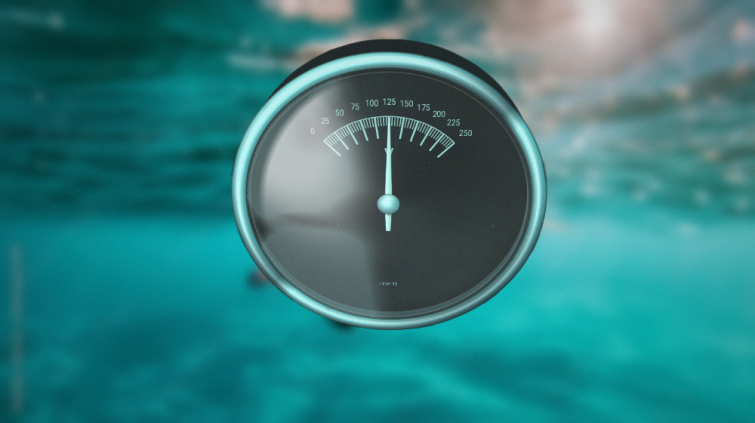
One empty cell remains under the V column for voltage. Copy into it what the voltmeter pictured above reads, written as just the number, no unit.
125
